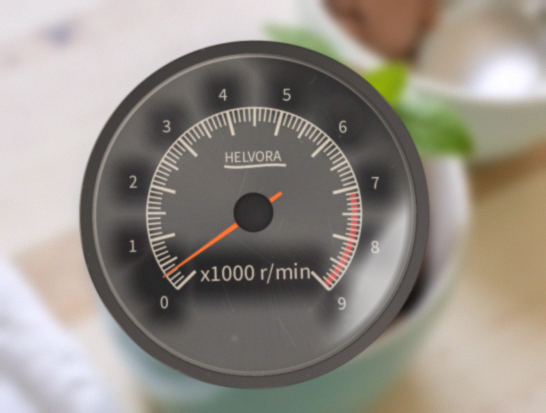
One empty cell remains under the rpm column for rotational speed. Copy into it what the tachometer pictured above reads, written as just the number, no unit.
300
